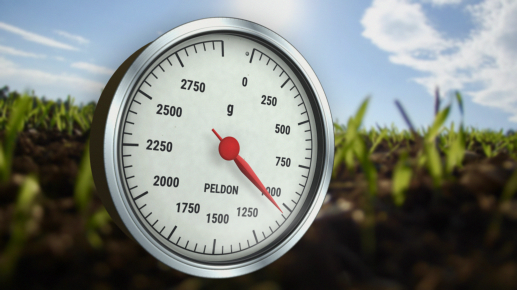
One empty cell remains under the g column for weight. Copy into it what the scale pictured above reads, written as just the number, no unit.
1050
